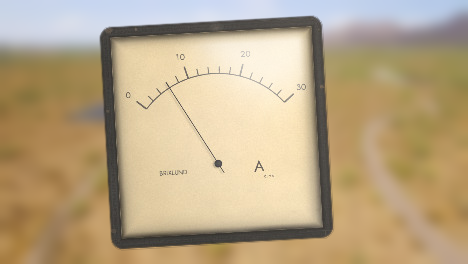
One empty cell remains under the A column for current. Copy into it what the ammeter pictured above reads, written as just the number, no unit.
6
